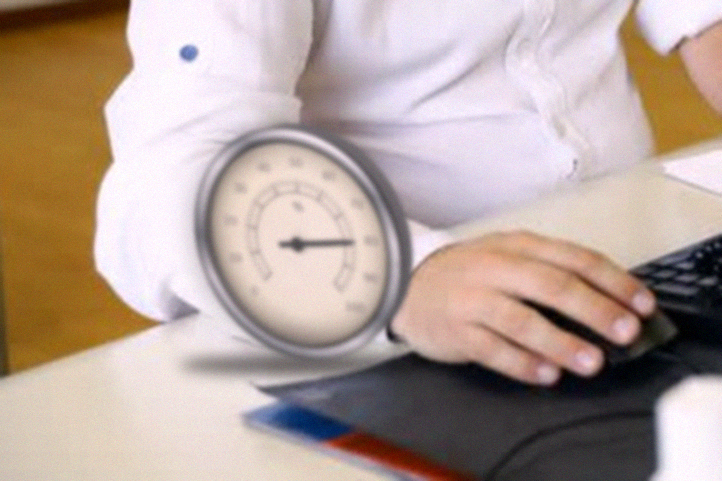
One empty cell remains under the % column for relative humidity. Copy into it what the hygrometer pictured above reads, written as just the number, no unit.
80
